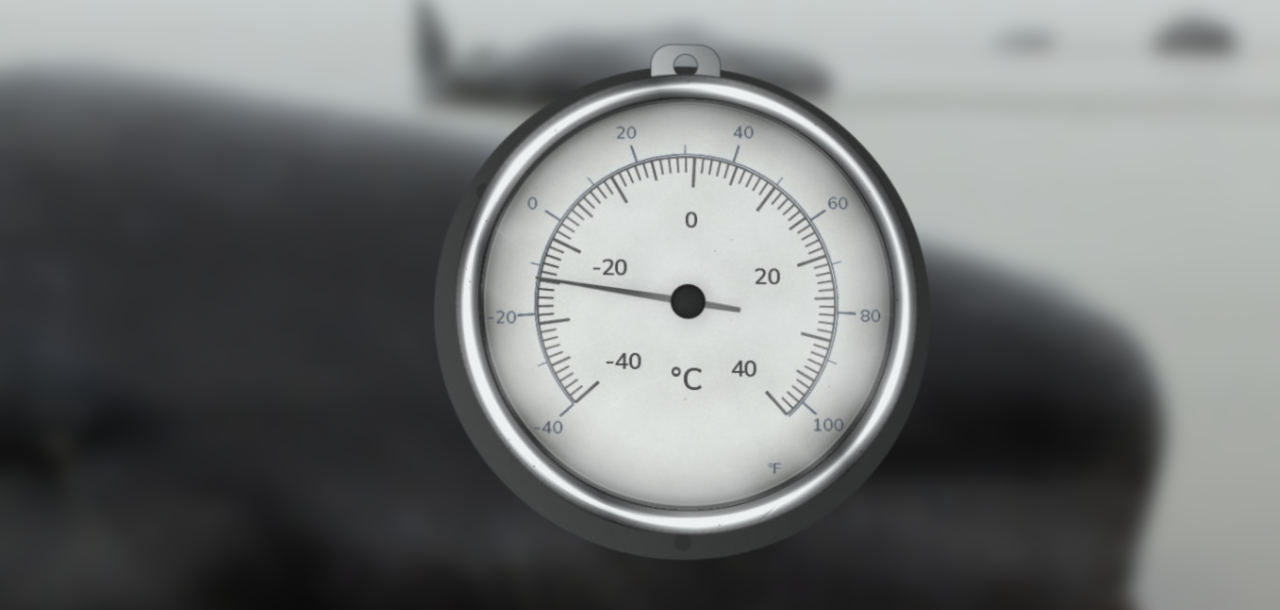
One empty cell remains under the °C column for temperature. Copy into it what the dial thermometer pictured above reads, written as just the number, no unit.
-25
